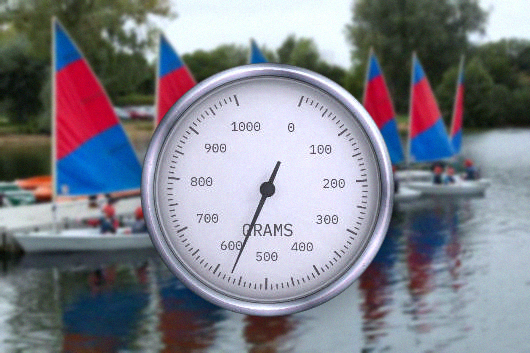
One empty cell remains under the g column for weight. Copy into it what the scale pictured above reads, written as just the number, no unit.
570
